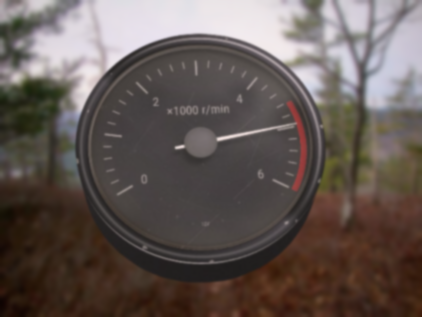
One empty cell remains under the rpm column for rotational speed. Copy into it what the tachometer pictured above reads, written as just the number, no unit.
5000
